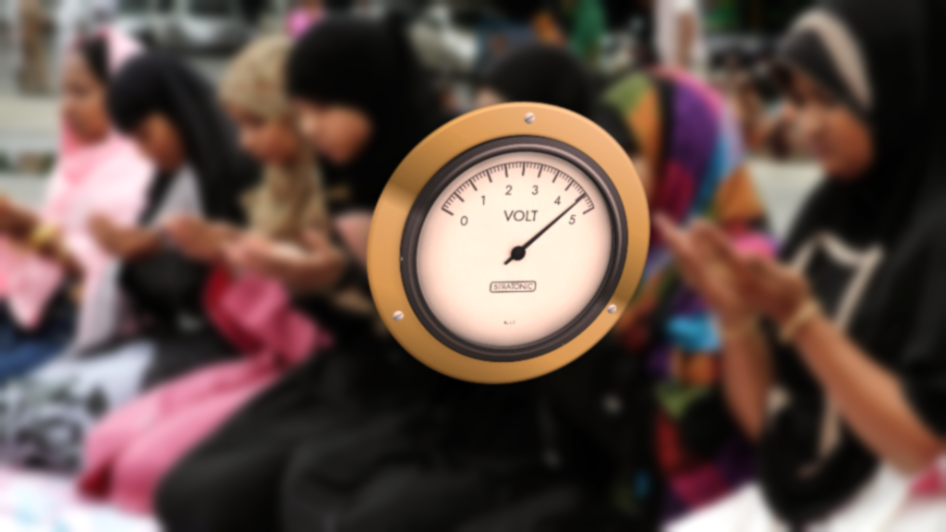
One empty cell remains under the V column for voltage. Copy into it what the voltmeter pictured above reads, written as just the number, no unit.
4.5
